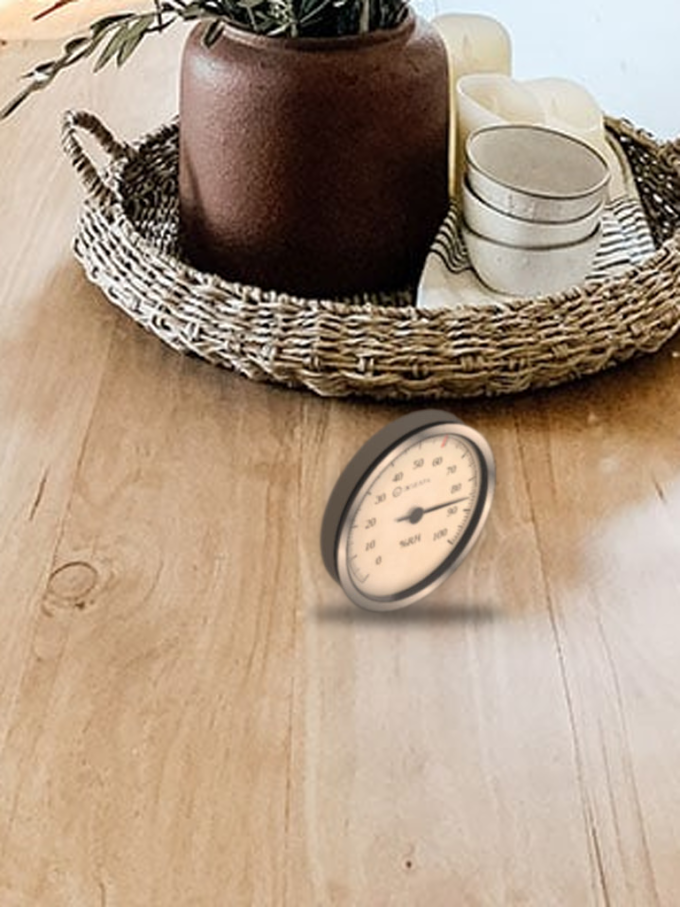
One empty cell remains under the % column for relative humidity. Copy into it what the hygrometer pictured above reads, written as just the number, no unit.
85
